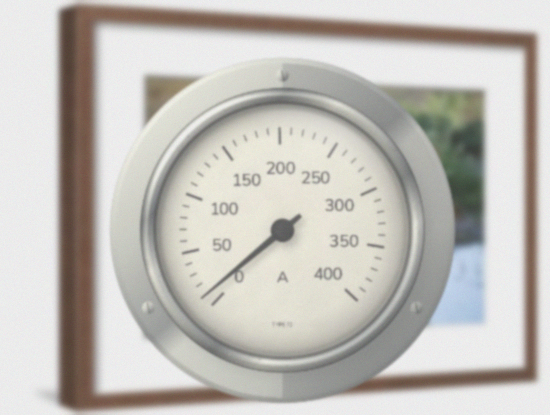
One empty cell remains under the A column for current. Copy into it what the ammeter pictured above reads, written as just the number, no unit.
10
